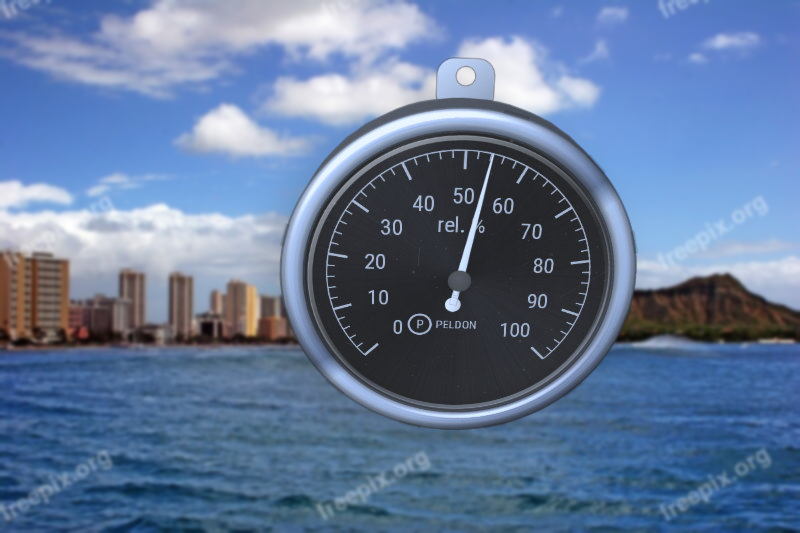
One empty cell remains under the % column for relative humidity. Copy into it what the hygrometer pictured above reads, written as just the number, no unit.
54
